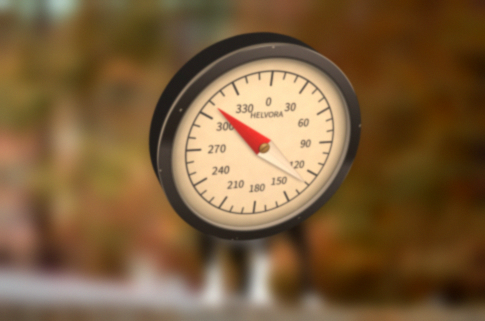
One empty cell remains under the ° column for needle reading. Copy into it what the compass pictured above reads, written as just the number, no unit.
310
